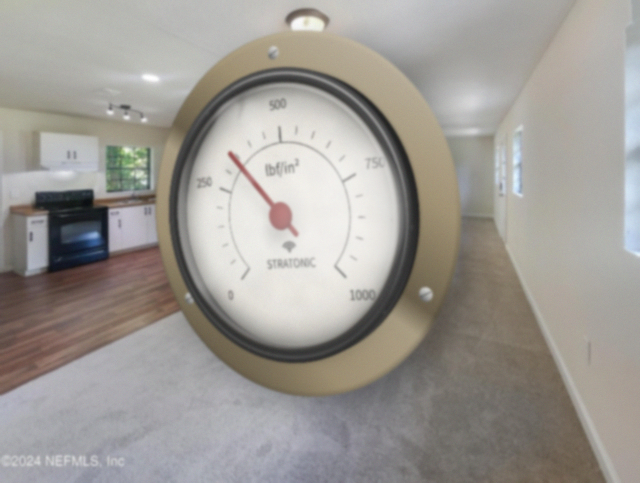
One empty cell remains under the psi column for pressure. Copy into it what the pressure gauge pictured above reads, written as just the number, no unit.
350
